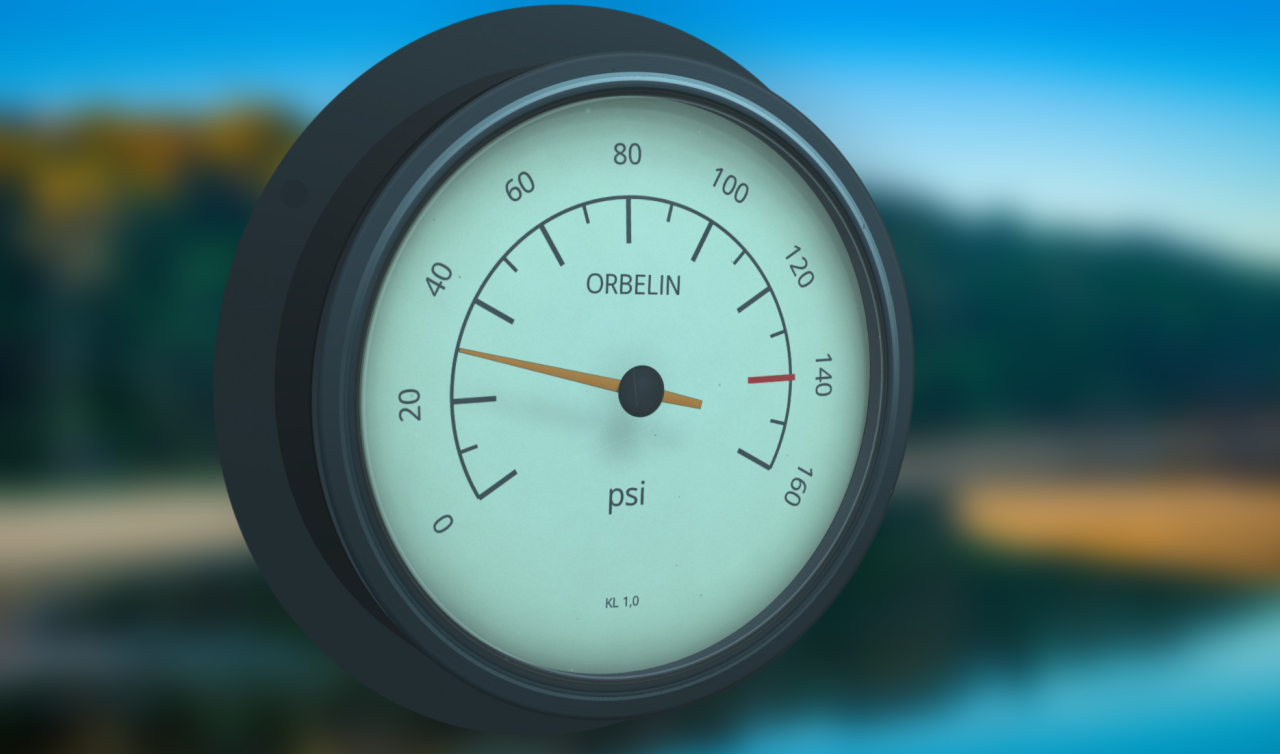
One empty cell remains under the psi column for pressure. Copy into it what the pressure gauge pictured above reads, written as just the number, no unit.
30
